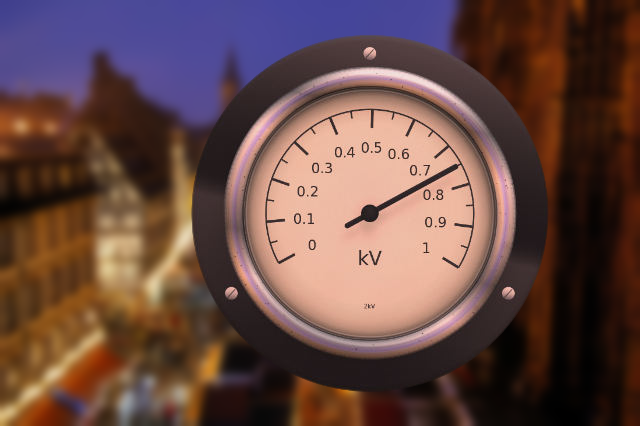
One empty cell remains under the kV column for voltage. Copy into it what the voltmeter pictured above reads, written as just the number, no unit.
0.75
